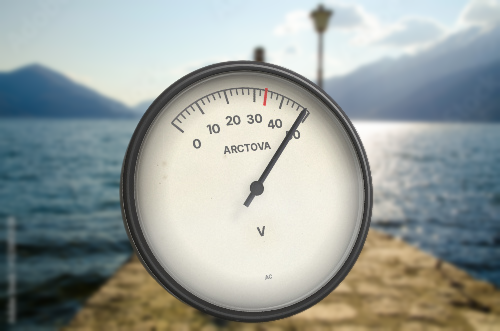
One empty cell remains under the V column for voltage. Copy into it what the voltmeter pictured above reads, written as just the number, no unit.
48
